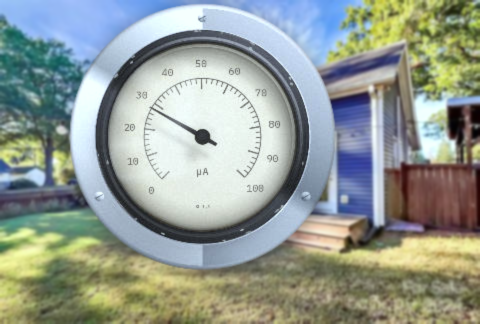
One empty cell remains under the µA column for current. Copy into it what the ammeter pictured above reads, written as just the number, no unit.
28
